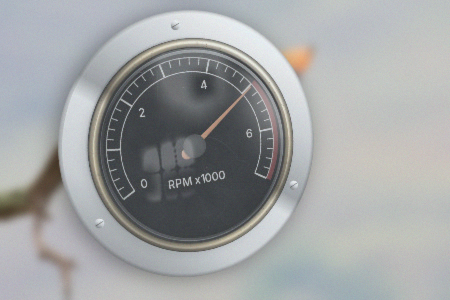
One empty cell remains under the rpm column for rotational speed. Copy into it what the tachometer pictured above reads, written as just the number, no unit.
5000
